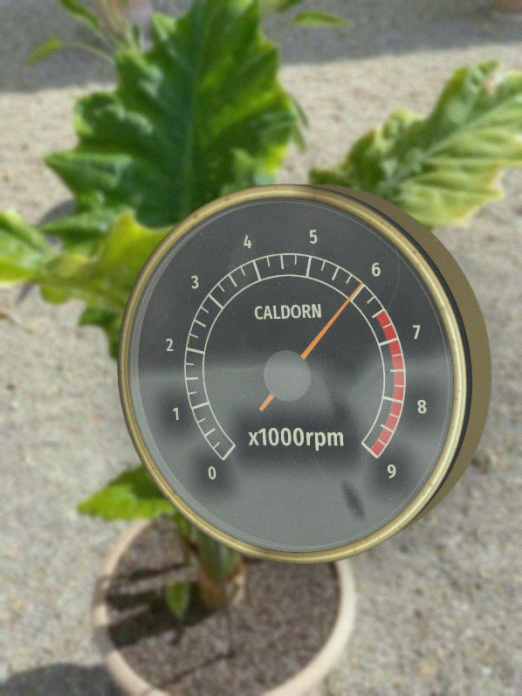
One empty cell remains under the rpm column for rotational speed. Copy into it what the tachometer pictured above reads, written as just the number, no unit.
6000
